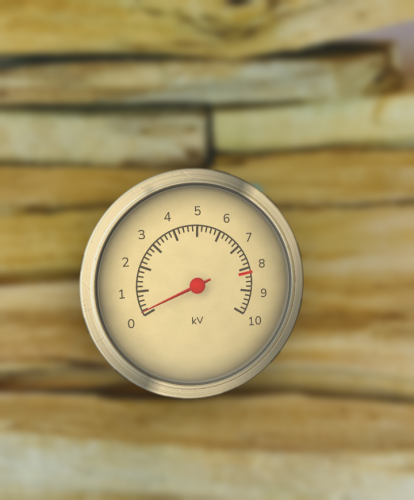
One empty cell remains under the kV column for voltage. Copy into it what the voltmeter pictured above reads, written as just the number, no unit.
0.2
